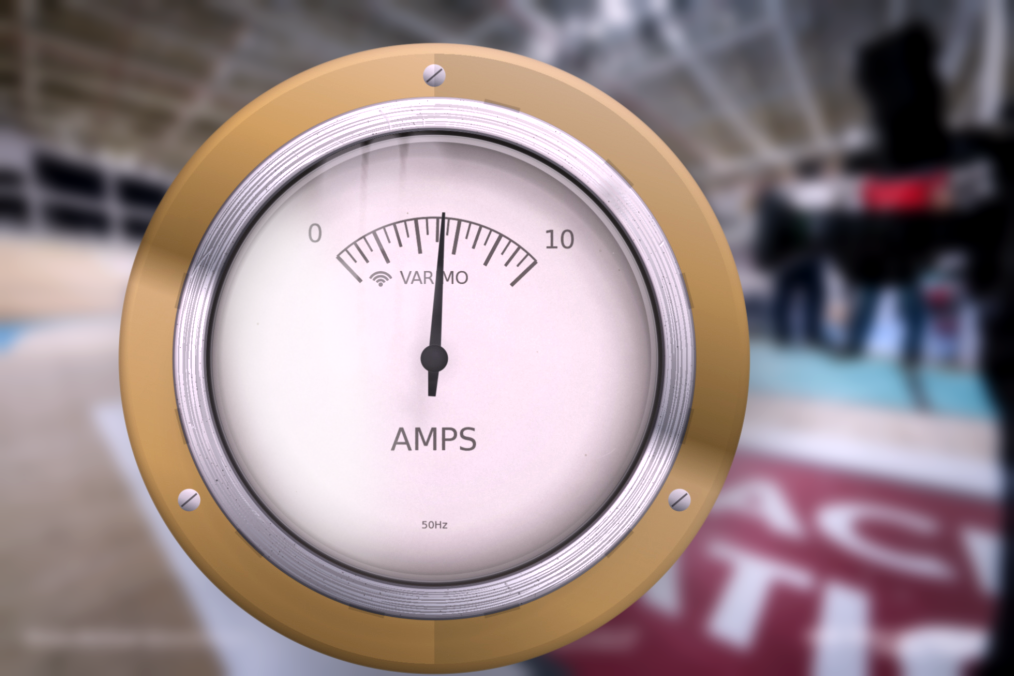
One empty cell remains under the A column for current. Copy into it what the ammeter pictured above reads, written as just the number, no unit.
5.25
